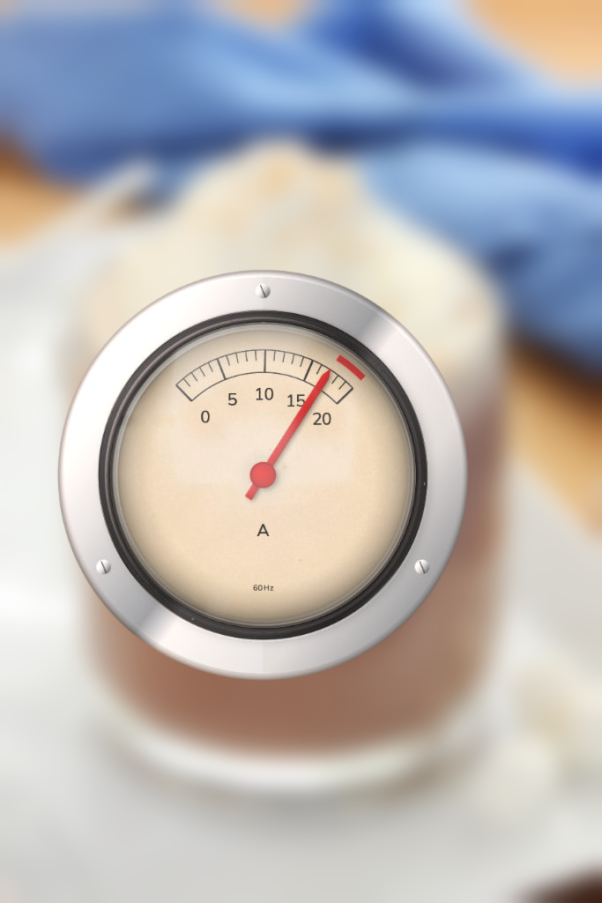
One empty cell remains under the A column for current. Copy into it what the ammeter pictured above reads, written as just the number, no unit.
17
